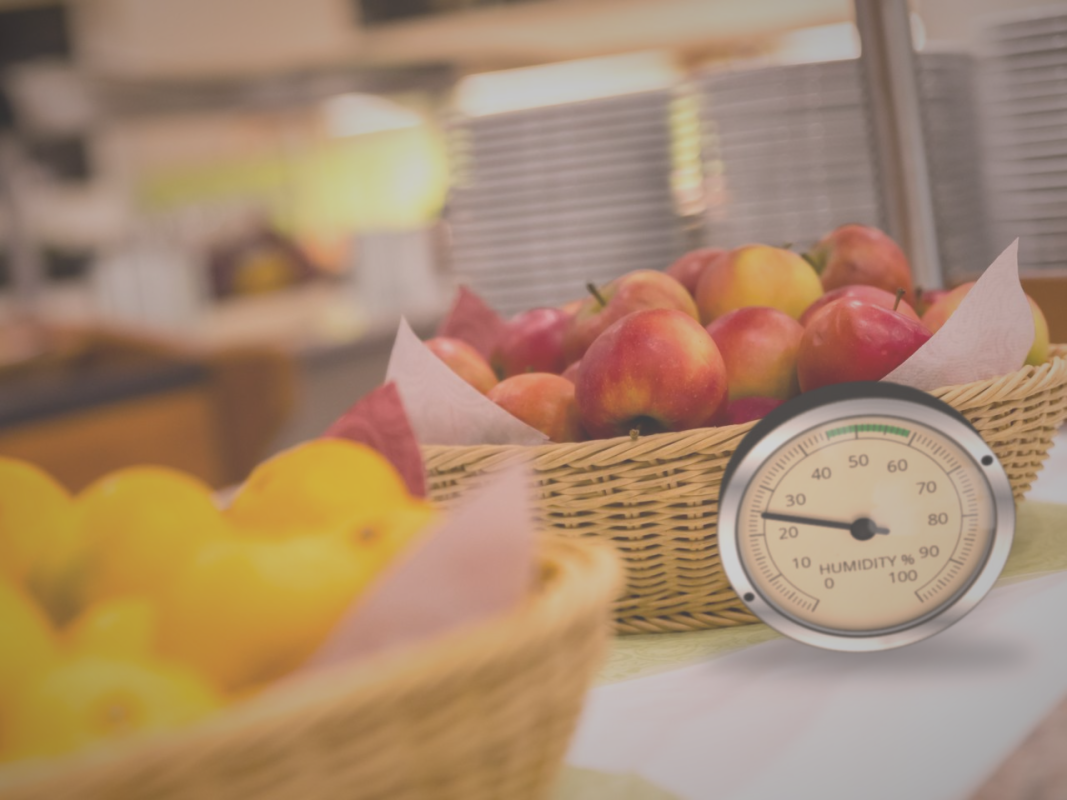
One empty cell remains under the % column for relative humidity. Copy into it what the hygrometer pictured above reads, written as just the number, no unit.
25
